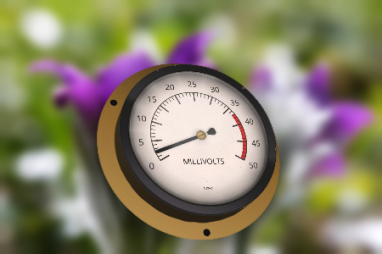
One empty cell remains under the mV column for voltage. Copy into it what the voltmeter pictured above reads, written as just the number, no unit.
2
